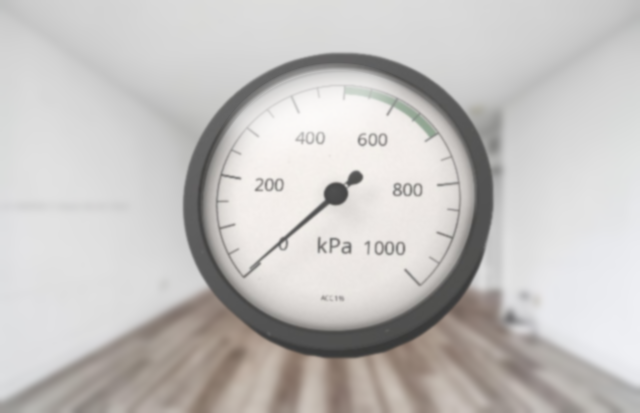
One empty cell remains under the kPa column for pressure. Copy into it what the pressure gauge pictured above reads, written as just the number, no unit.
0
